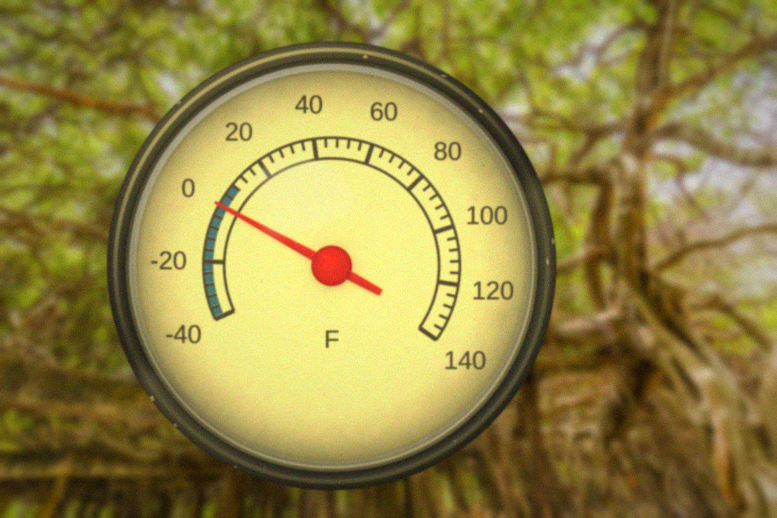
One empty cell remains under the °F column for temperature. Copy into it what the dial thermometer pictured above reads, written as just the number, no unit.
0
